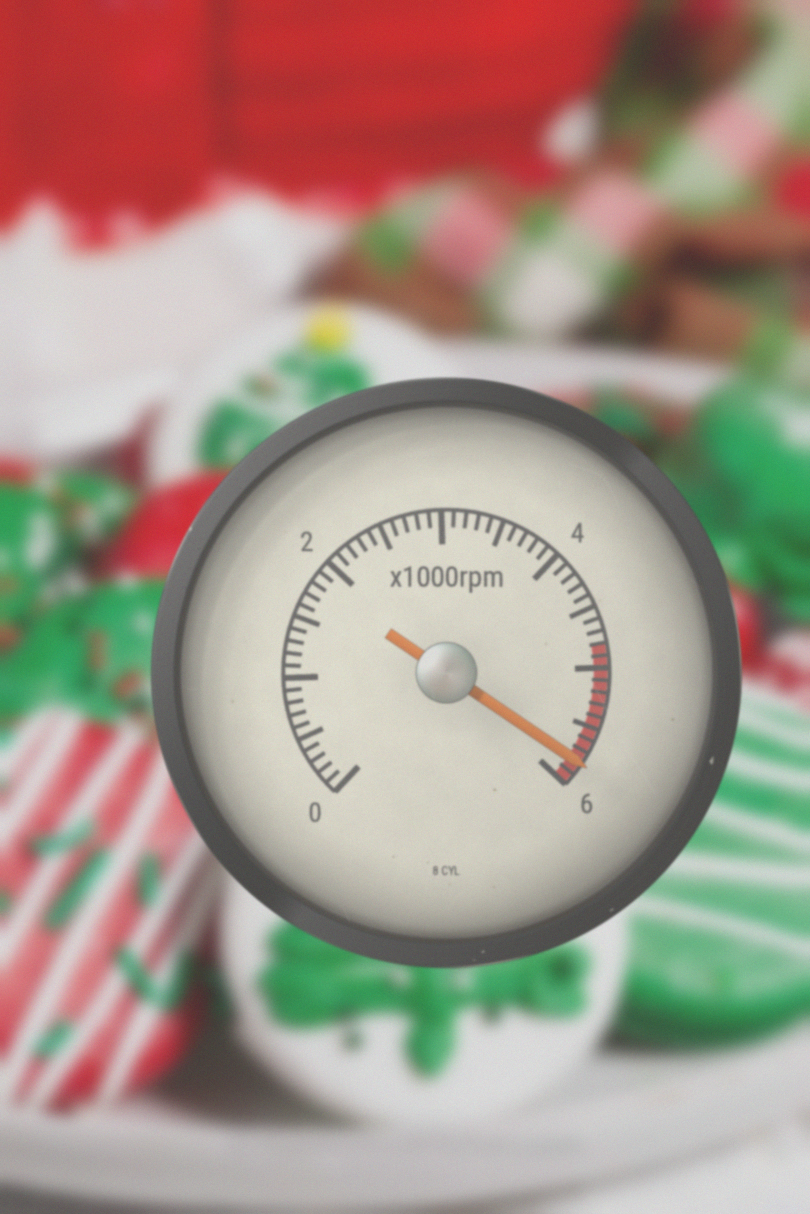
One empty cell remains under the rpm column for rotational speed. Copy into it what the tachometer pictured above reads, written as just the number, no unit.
5800
